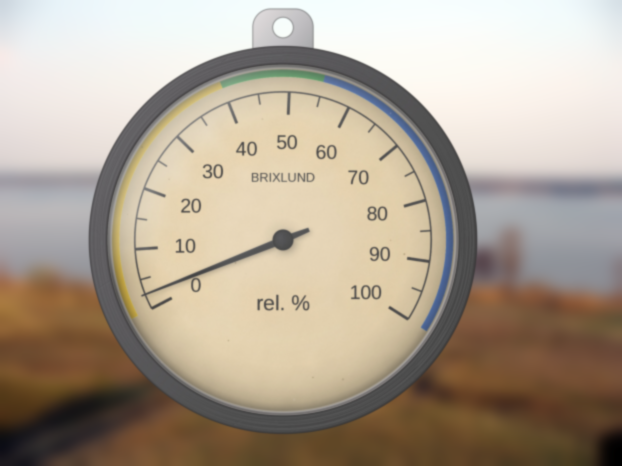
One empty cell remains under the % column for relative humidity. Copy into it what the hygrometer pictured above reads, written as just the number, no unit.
2.5
